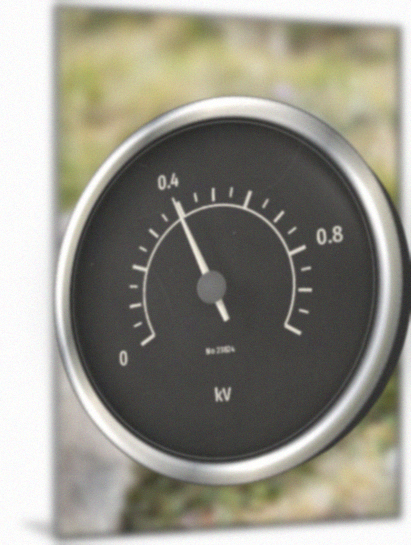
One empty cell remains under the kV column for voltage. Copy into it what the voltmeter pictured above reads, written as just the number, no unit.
0.4
